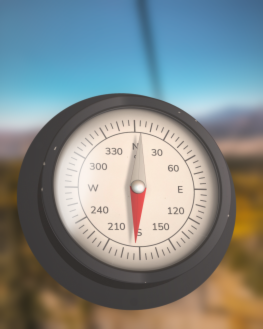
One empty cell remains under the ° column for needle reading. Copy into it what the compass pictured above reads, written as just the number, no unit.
185
